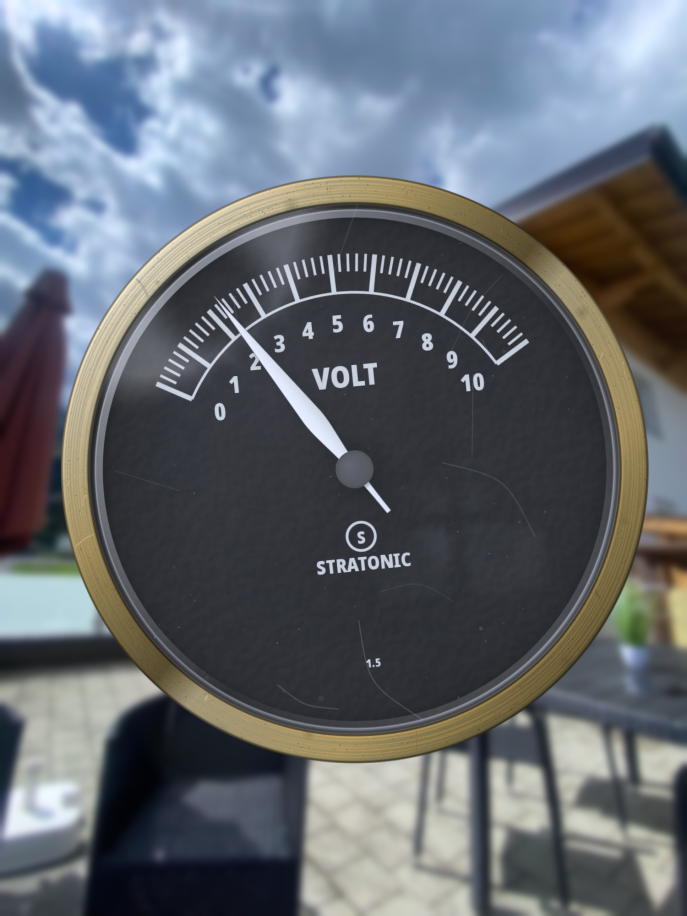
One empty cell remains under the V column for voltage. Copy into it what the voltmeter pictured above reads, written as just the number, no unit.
2.3
